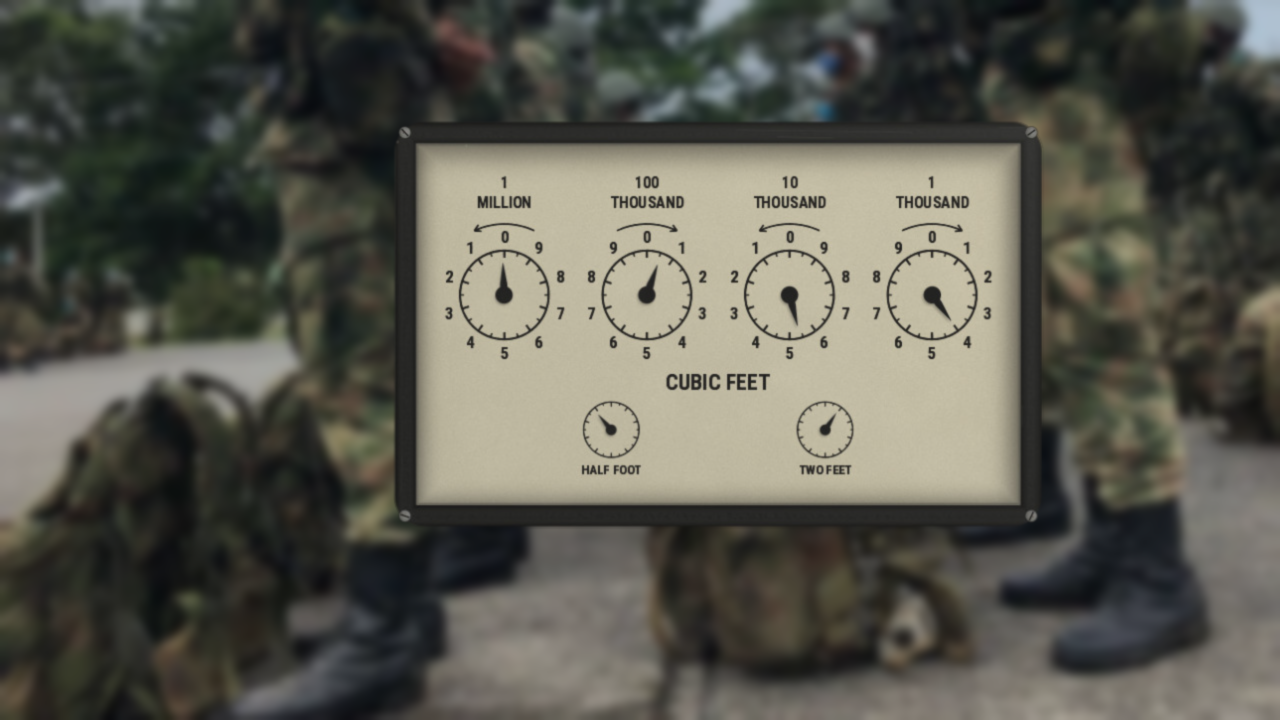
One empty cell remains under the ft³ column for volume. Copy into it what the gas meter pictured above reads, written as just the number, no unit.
5400
